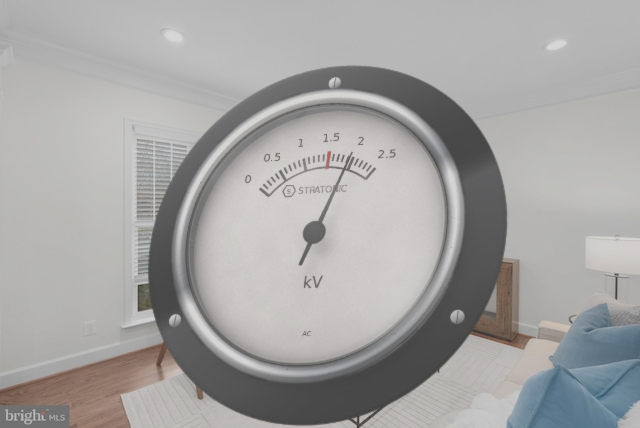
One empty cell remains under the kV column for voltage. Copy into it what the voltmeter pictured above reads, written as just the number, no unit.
2
